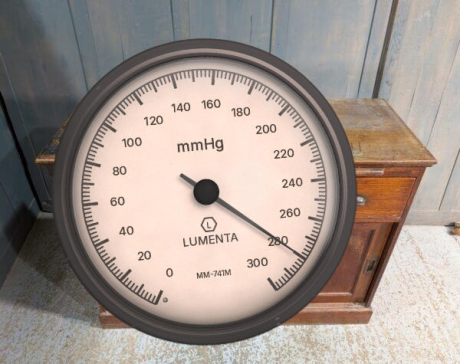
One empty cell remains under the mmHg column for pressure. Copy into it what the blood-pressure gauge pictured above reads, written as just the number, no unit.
280
